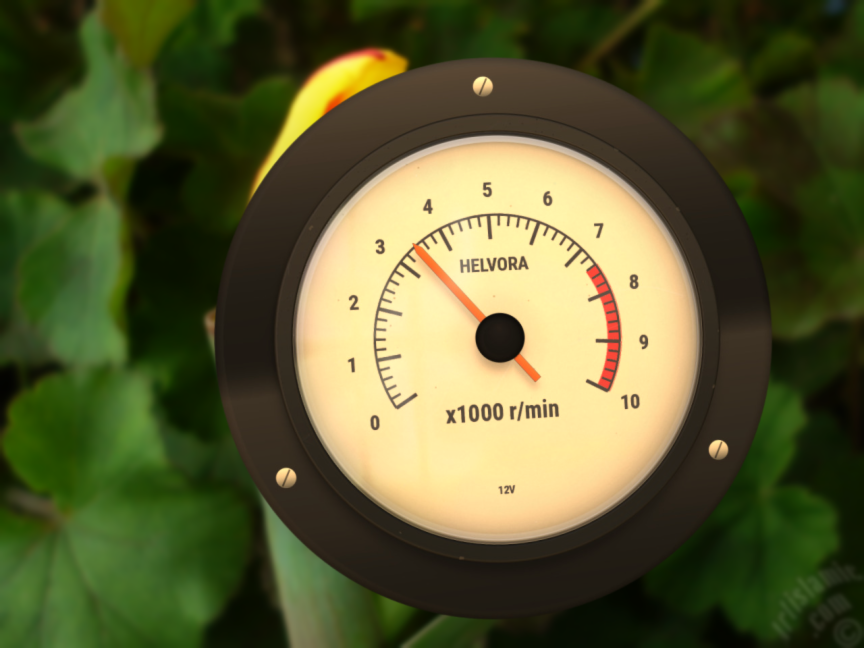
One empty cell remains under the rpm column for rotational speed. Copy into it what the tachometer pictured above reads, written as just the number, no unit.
3400
